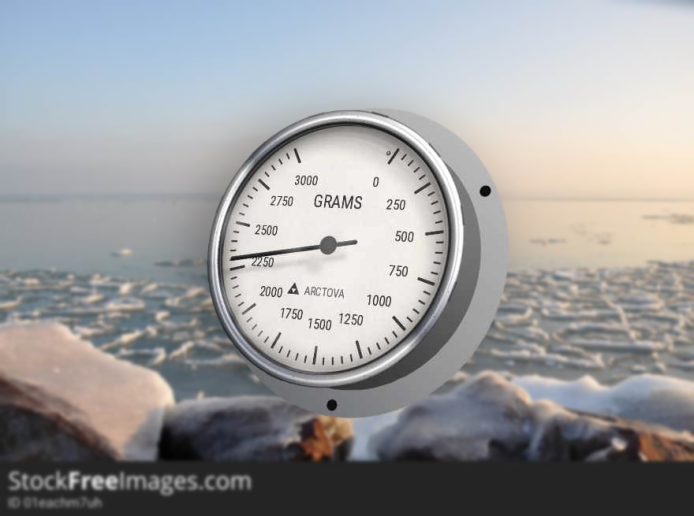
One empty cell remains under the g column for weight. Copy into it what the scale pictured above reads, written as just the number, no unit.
2300
